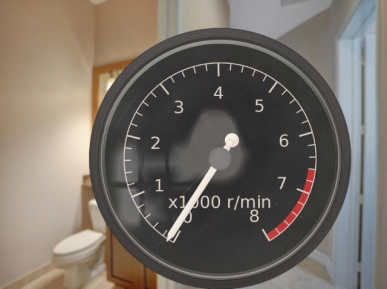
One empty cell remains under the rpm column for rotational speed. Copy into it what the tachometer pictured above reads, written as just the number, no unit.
100
